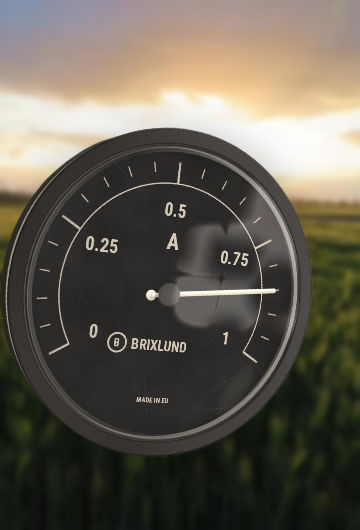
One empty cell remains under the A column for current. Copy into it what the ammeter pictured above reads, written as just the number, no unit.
0.85
